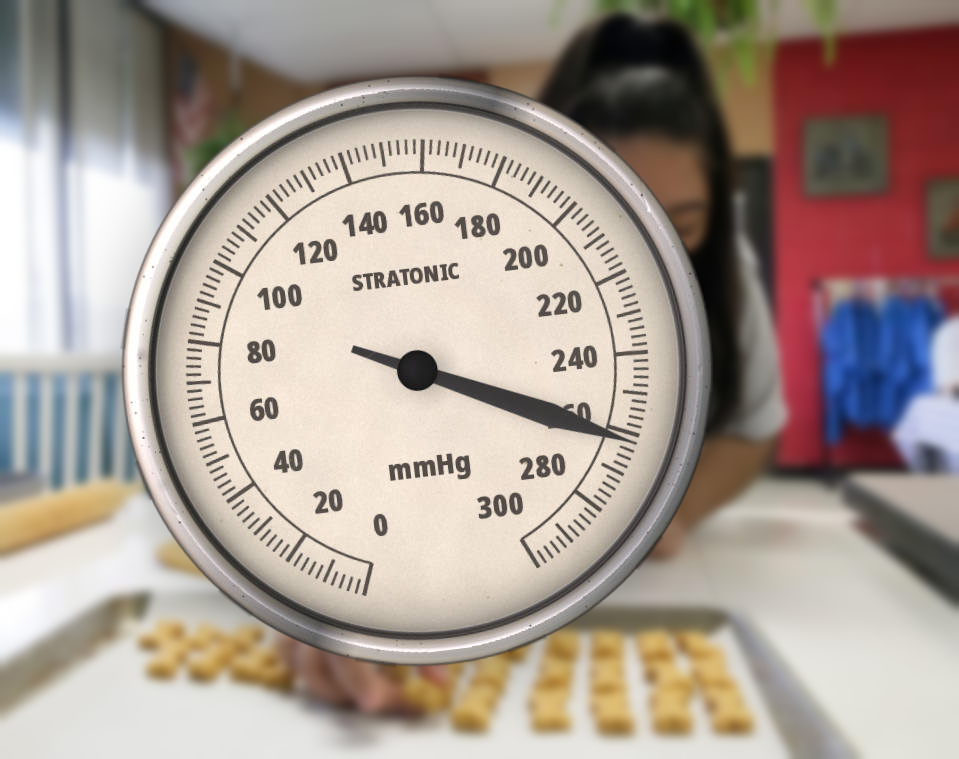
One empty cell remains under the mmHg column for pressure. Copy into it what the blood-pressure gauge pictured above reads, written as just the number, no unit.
262
